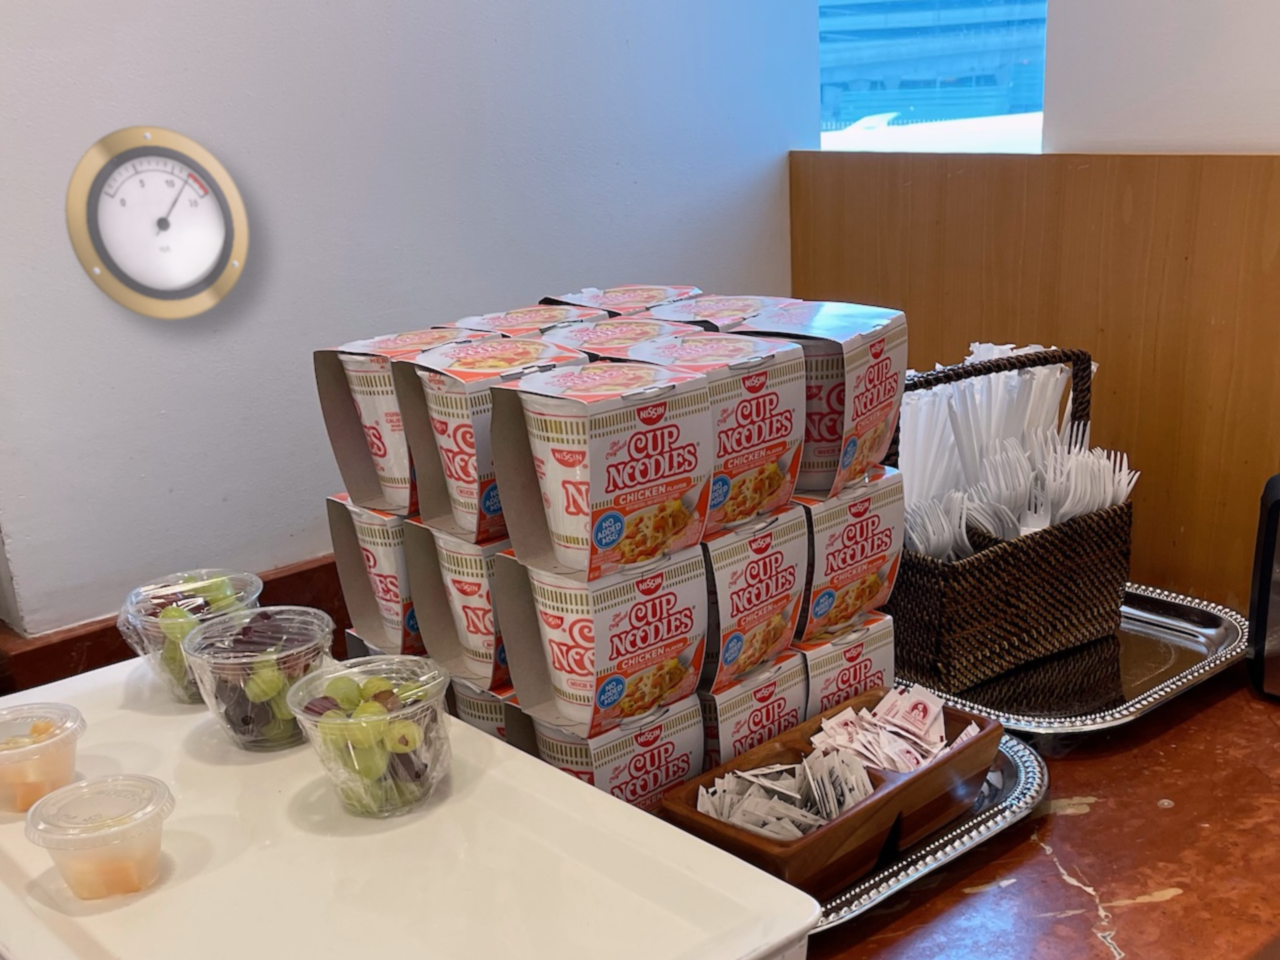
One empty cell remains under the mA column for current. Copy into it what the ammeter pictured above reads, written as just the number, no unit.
12
